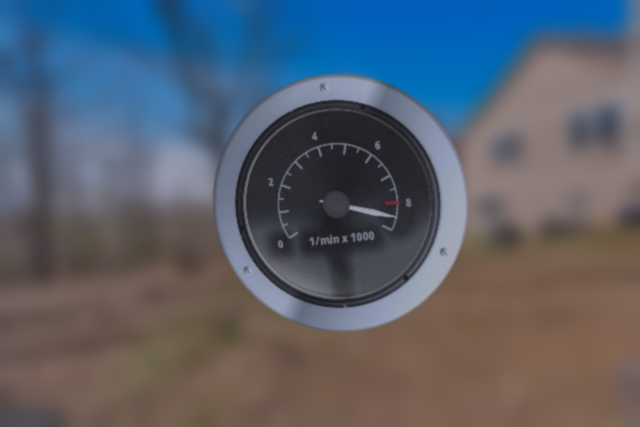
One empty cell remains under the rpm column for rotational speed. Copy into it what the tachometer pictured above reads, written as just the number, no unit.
8500
